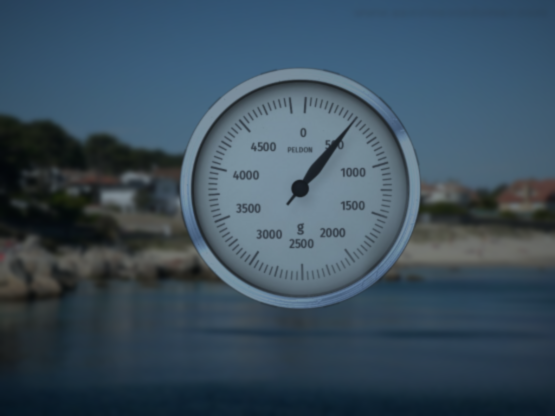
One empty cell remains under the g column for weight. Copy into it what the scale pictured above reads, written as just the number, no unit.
500
